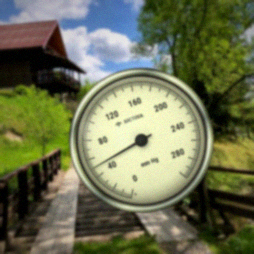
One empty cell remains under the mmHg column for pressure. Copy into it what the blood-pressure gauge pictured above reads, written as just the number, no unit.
50
